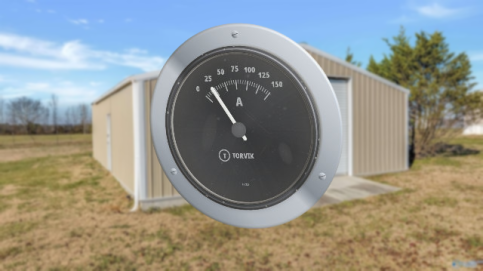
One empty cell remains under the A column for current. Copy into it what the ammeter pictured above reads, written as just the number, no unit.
25
